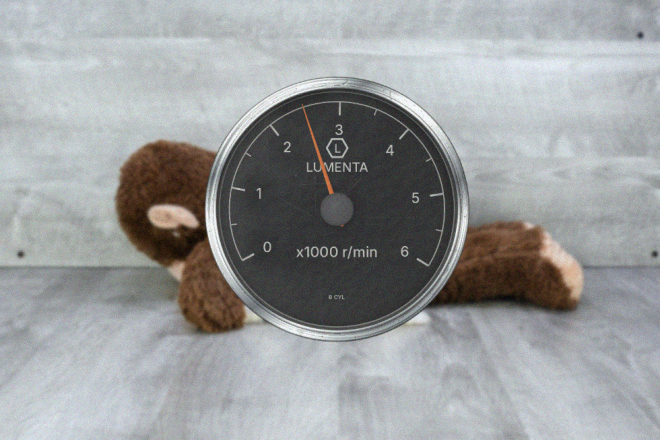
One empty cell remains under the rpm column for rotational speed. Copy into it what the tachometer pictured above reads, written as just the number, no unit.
2500
